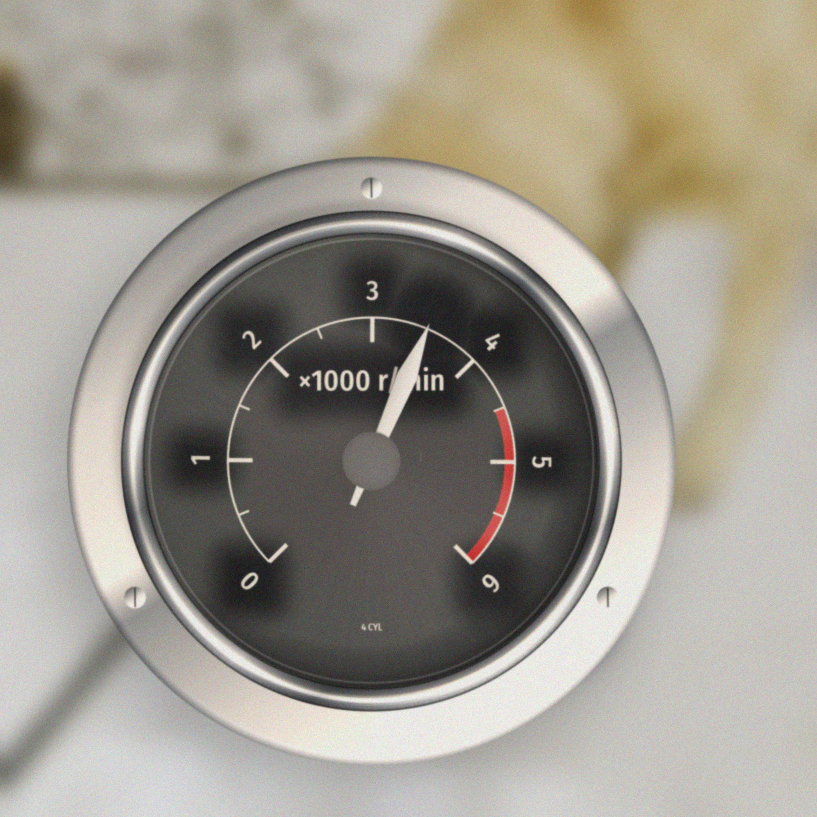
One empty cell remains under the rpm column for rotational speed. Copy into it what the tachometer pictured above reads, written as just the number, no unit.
3500
